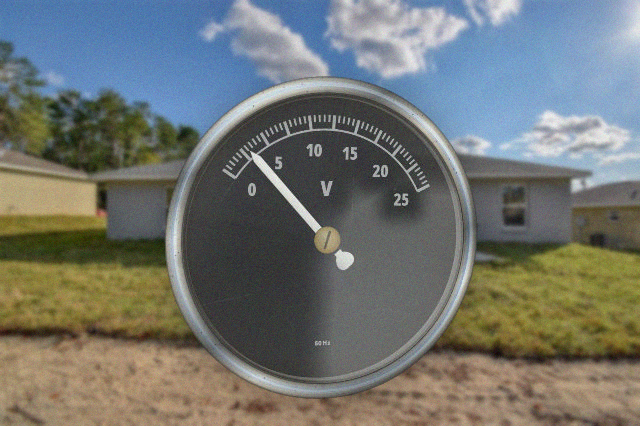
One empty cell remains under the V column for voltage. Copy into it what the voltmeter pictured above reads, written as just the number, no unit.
3
